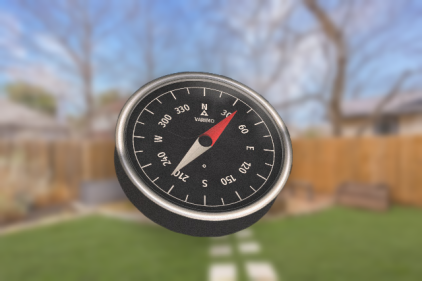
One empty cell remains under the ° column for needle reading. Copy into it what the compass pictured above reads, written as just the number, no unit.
37.5
